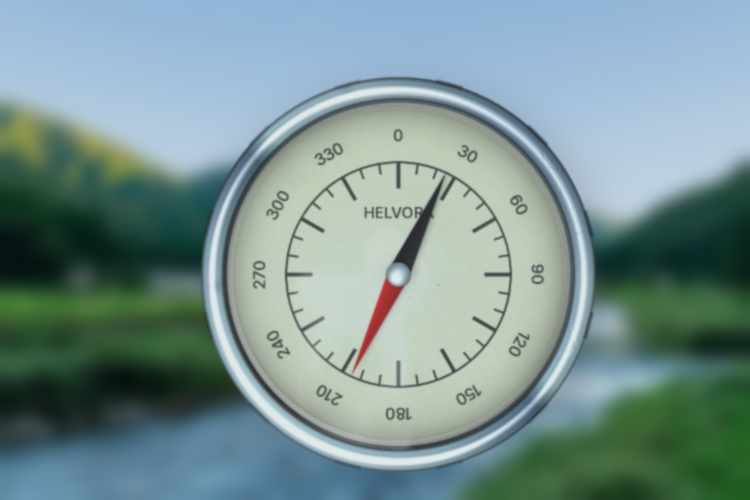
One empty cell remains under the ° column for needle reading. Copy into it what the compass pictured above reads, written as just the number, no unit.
205
